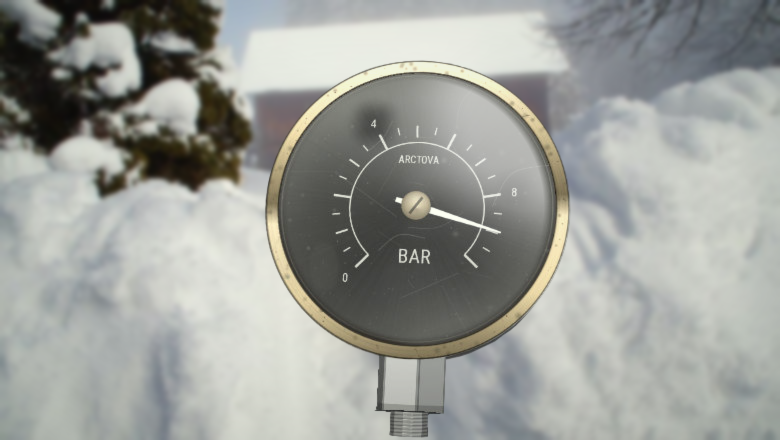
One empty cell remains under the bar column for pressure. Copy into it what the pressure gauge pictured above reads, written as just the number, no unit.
9
